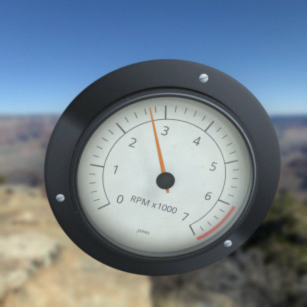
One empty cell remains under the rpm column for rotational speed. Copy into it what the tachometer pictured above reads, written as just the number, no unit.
2700
